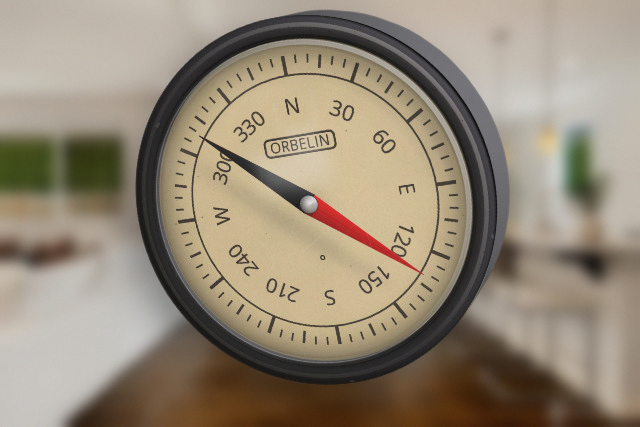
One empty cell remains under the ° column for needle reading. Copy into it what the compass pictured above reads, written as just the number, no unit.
130
